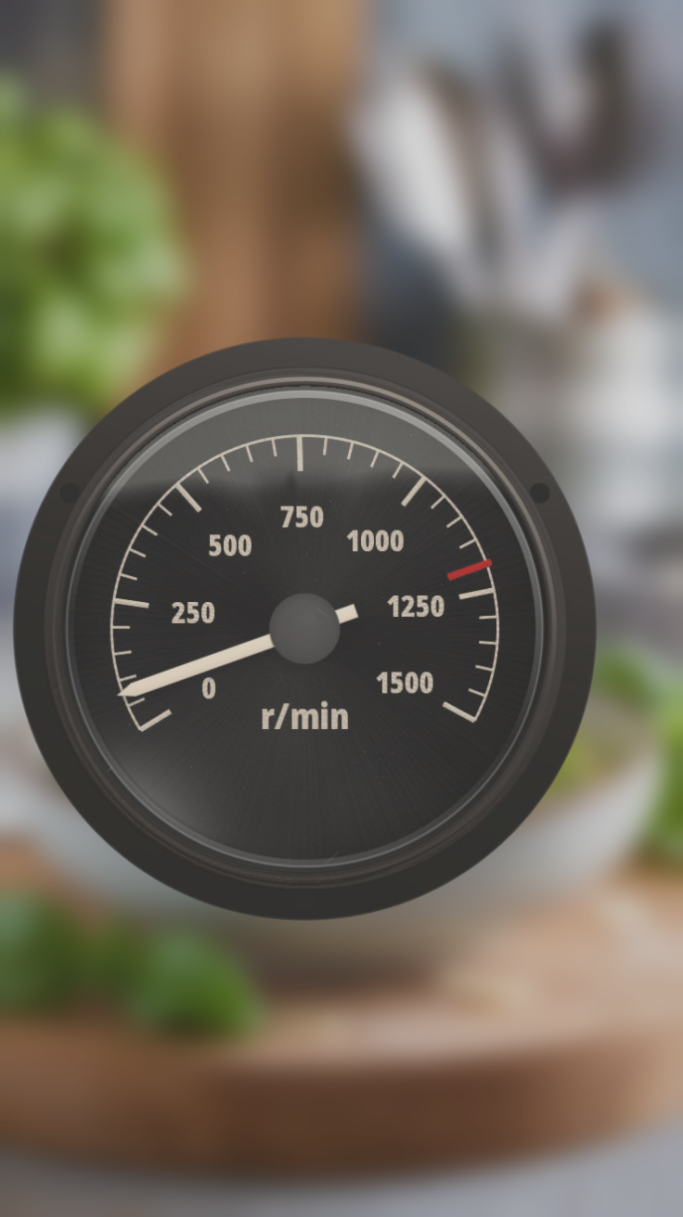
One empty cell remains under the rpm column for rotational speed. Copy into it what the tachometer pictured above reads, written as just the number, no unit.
75
